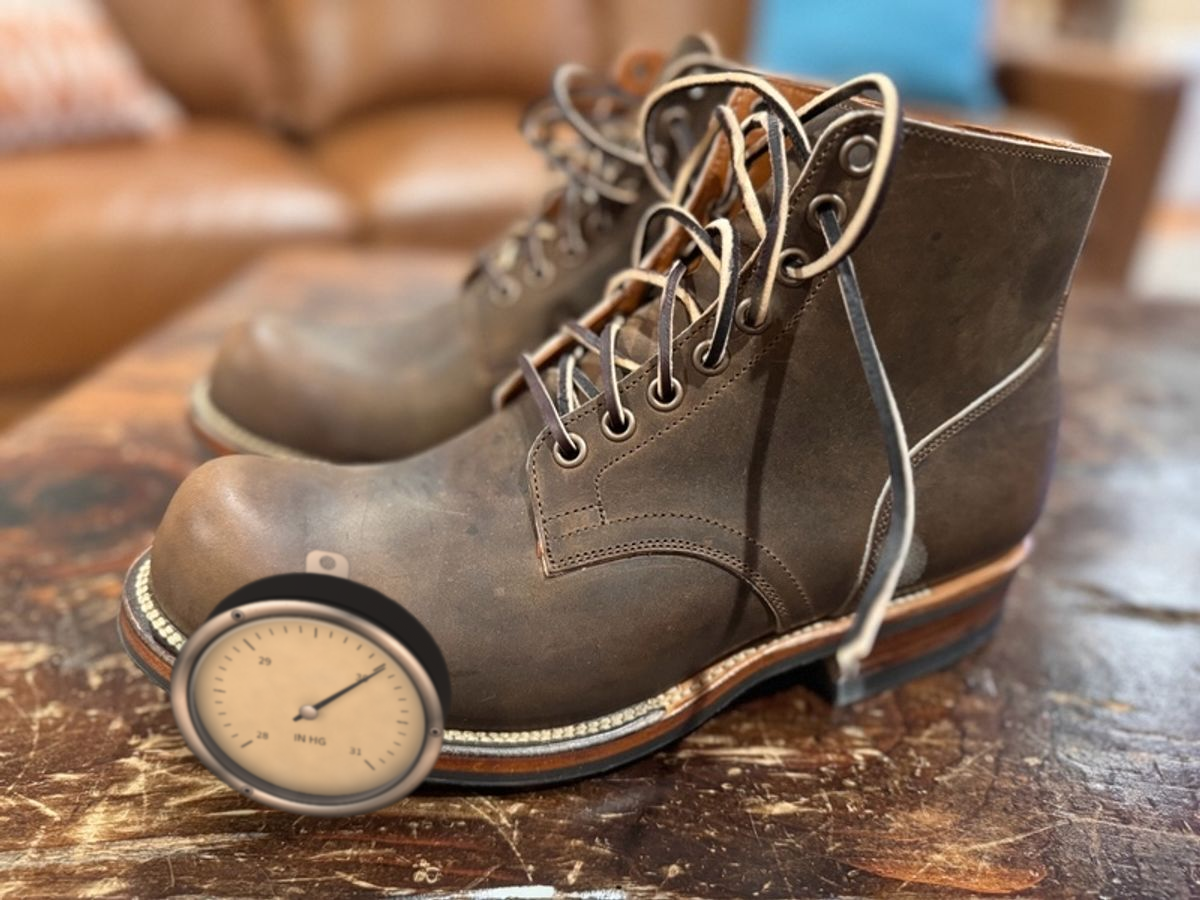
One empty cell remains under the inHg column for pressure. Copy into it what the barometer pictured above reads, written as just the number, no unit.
30
